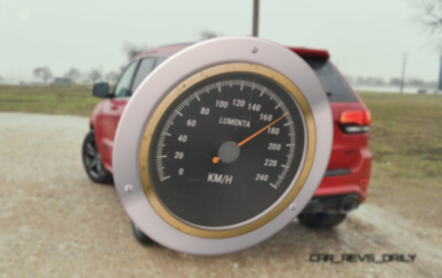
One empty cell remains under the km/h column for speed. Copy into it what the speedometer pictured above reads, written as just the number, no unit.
170
